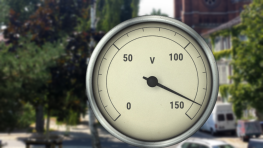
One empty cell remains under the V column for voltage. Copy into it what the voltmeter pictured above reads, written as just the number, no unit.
140
